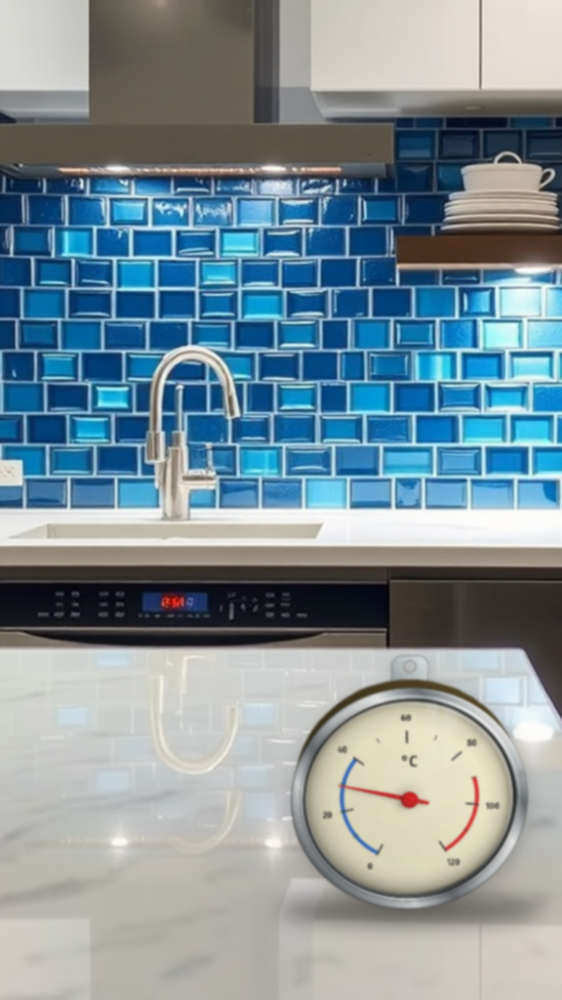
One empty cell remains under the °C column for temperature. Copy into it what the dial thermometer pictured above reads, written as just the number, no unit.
30
